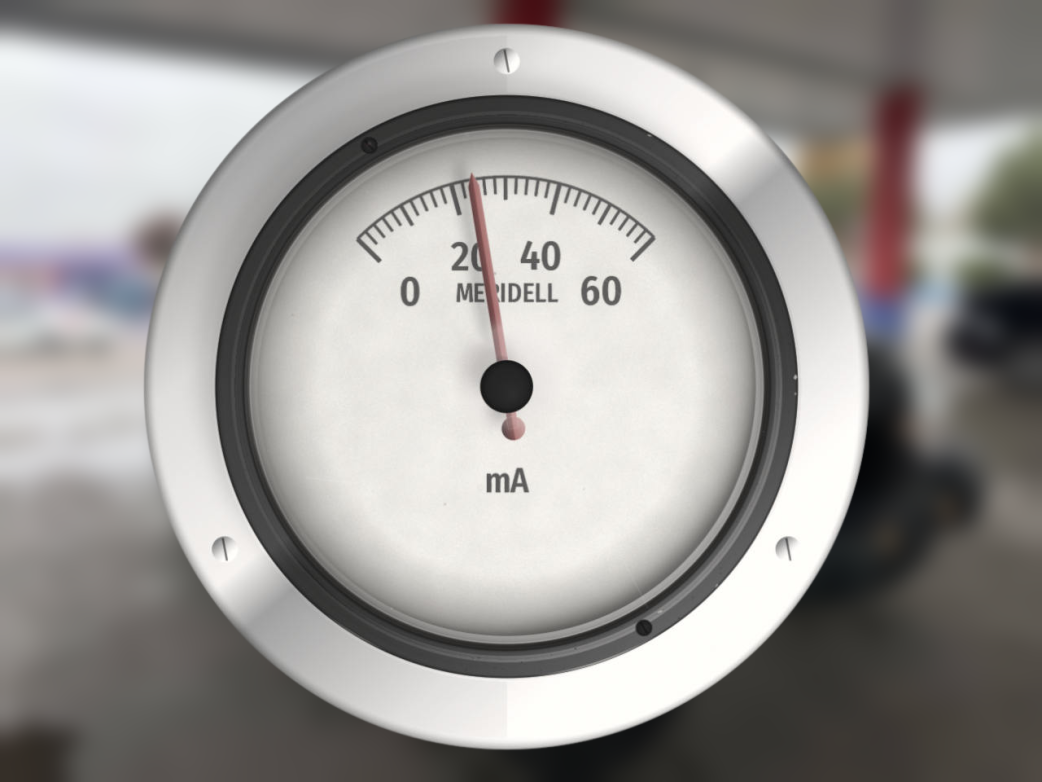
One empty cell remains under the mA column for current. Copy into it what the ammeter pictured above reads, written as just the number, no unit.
24
